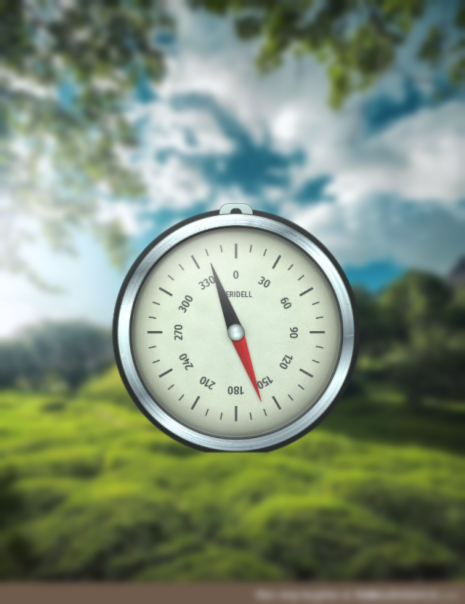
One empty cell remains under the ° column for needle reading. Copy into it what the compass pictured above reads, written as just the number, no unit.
160
